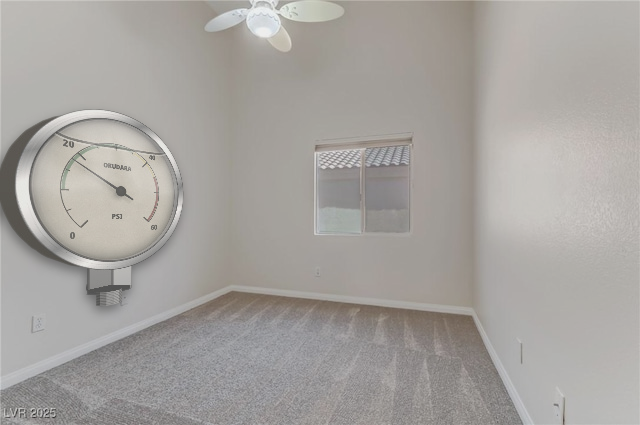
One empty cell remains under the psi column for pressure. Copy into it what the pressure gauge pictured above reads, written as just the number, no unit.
17.5
